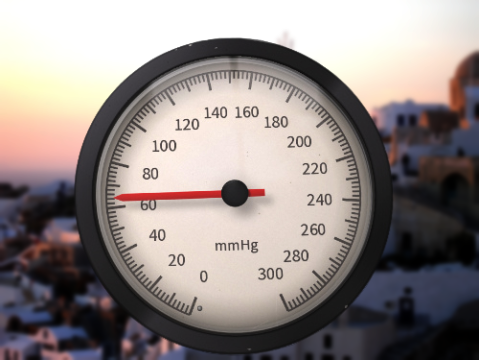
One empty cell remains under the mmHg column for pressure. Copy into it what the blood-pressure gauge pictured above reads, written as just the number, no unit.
64
